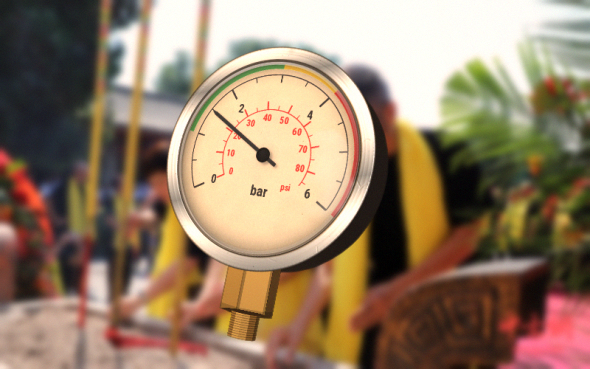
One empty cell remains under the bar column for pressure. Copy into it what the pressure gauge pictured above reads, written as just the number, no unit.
1.5
